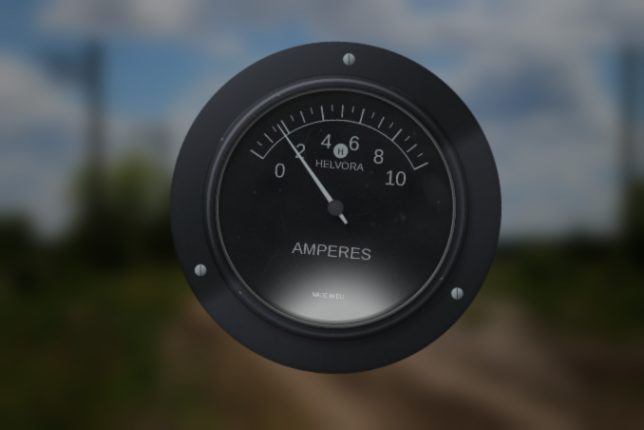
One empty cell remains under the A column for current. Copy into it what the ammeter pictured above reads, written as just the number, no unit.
1.75
